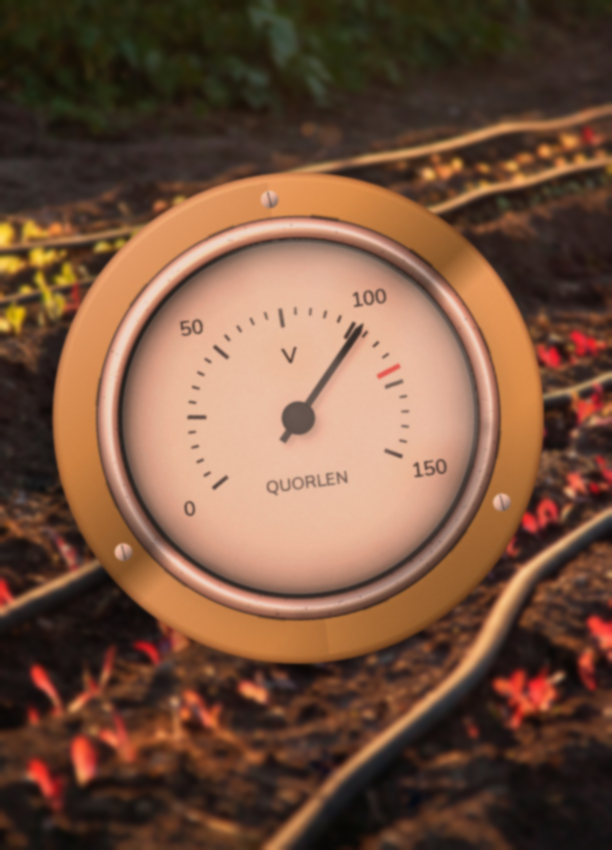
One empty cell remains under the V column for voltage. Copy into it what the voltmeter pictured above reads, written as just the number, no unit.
102.5
